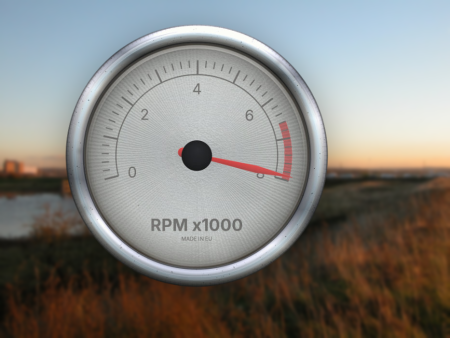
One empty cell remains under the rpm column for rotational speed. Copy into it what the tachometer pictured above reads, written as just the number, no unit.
7900
